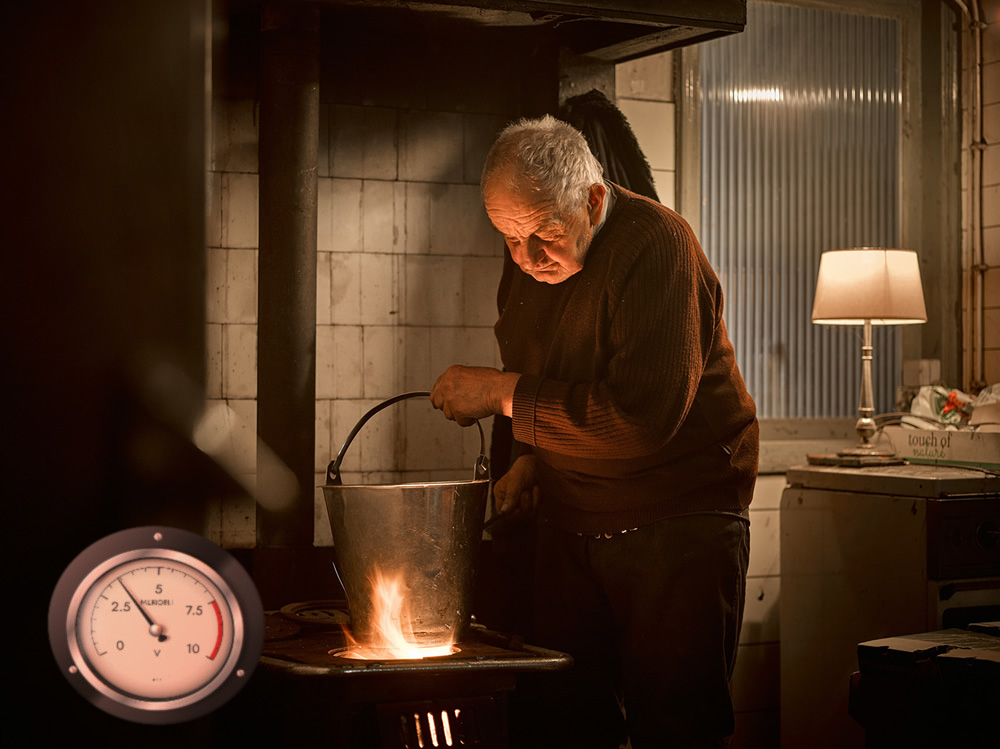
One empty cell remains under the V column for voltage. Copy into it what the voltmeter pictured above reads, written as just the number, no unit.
3.5
